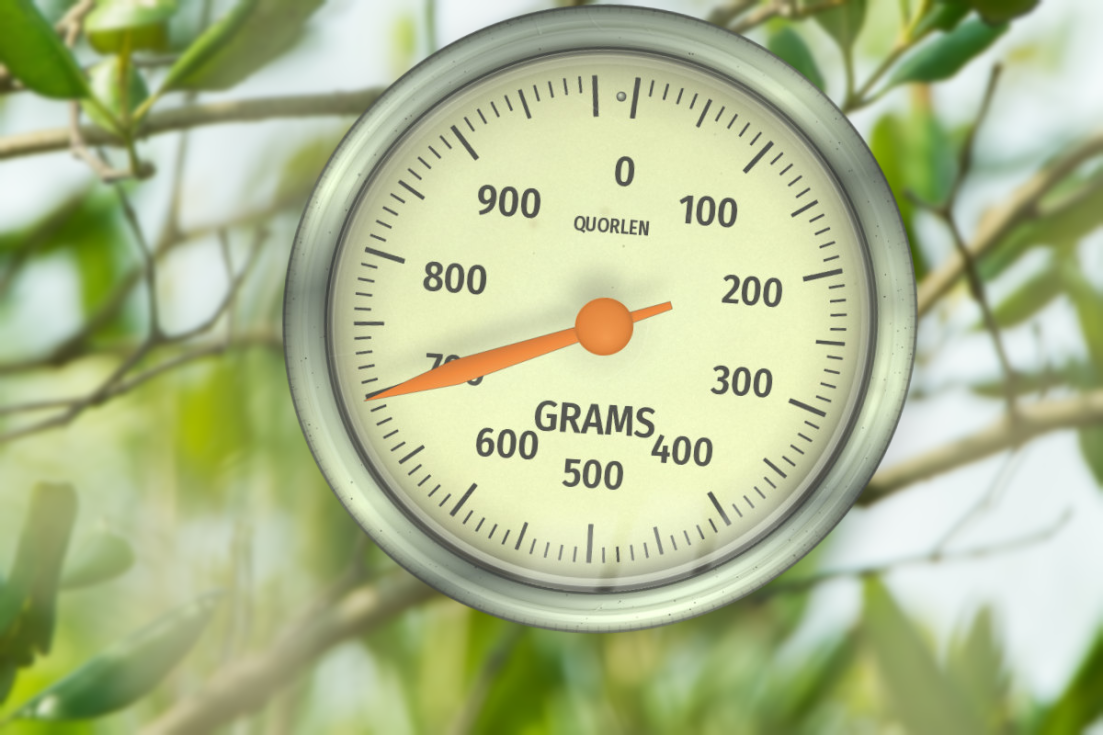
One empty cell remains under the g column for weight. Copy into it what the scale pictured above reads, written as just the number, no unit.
700
